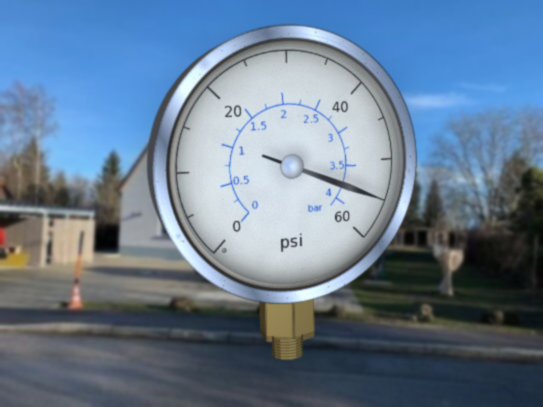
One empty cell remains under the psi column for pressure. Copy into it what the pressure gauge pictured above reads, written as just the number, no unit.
55
